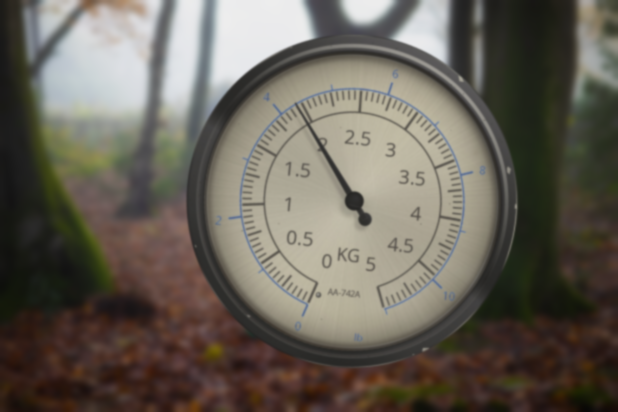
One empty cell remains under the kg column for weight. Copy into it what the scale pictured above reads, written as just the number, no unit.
1.95
